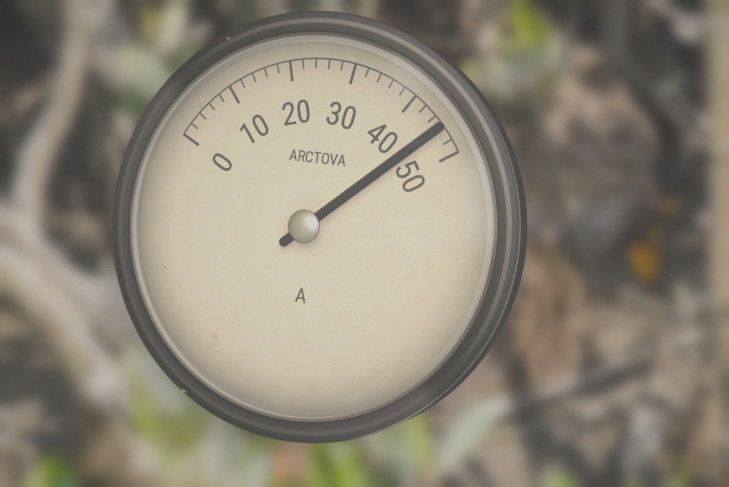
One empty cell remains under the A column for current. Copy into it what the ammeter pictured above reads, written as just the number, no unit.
46
